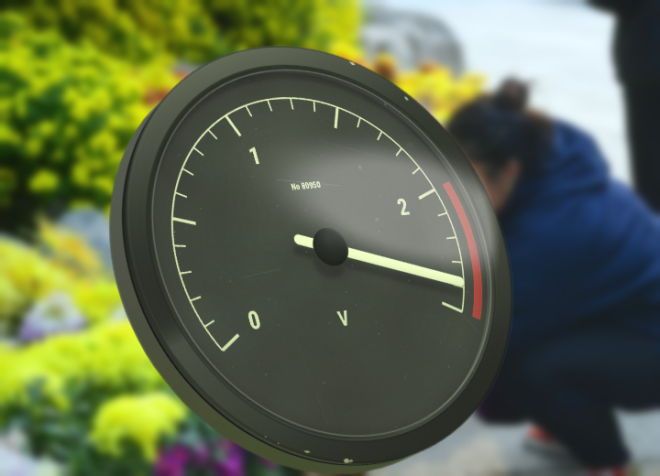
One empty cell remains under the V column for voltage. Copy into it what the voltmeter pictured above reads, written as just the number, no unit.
2.4
